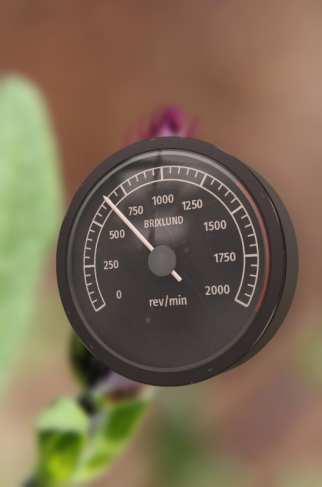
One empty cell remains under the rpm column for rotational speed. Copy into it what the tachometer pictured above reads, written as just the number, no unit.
650
